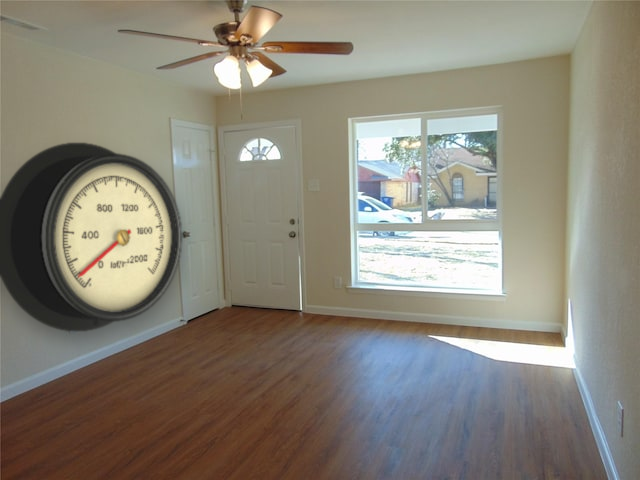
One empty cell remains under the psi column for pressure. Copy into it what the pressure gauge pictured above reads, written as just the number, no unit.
100
